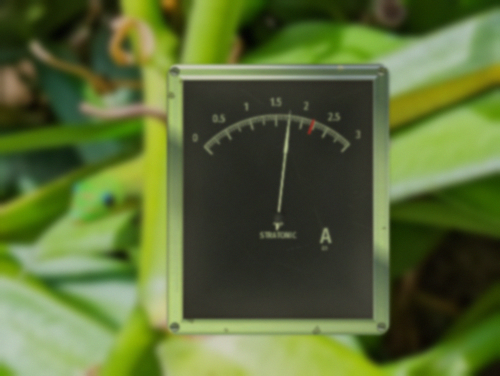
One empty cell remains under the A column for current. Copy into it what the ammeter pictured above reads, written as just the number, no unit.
1.75
